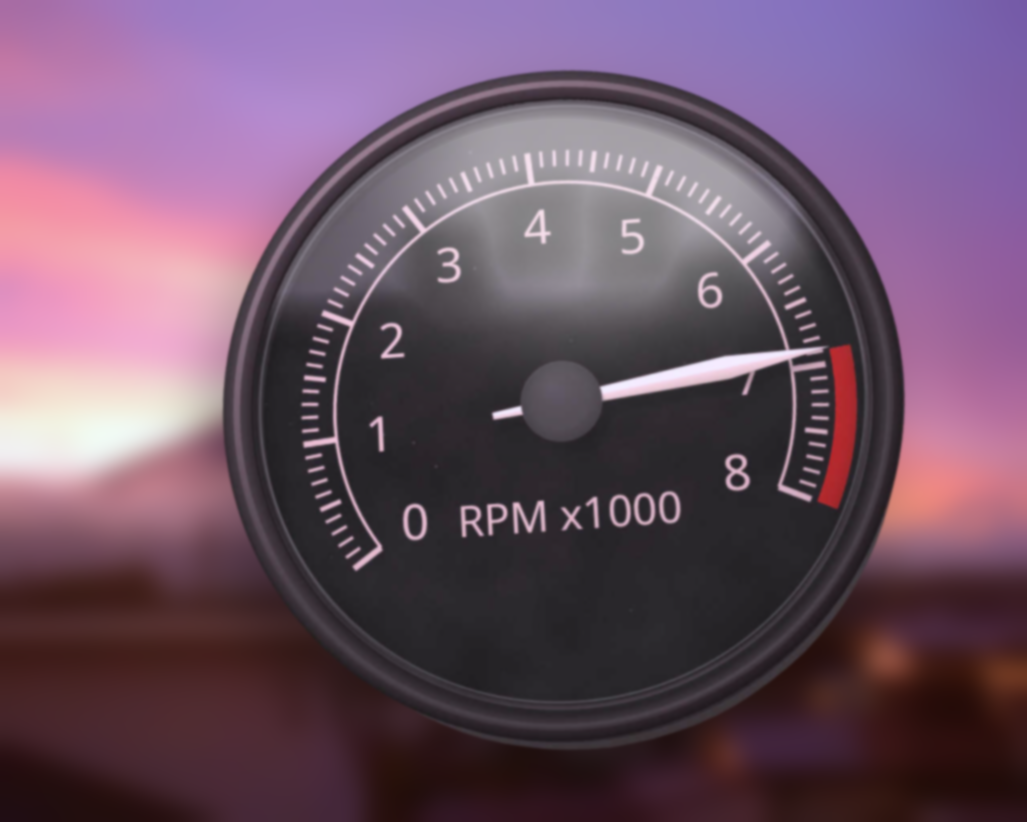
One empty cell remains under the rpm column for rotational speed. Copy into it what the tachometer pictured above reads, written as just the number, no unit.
6900
